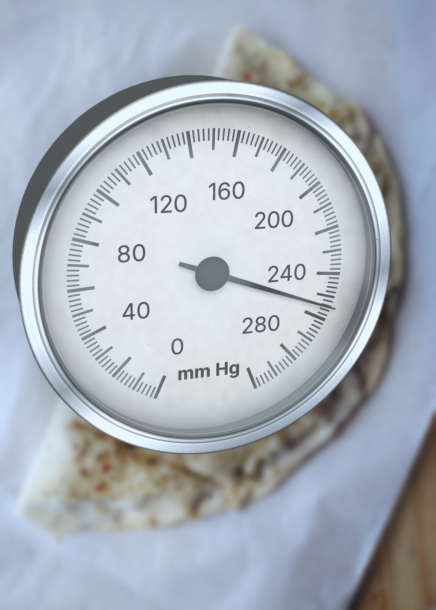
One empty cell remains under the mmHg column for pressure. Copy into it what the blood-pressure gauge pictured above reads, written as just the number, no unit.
254
